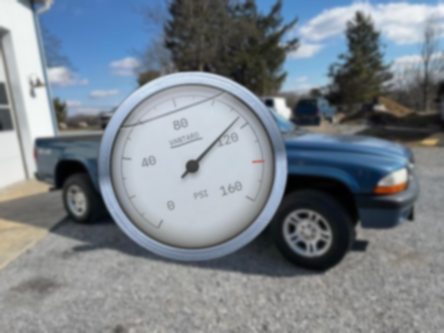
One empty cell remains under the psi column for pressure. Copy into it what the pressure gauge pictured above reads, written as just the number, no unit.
115
